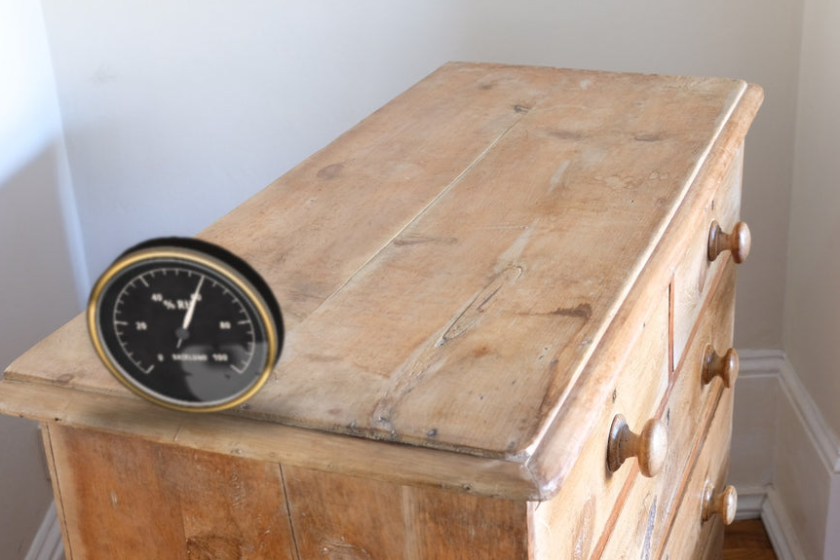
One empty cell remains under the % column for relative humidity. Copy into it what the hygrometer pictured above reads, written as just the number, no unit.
60
